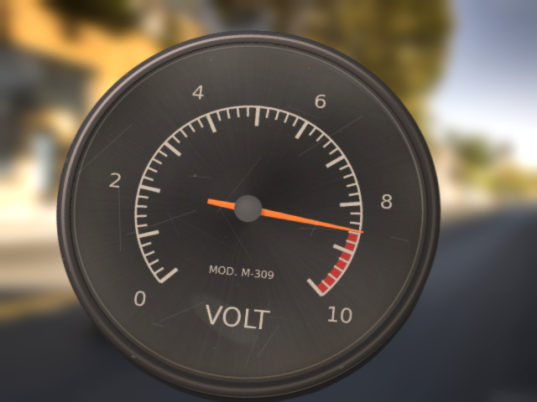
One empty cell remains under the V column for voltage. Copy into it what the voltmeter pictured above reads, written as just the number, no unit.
8.6
